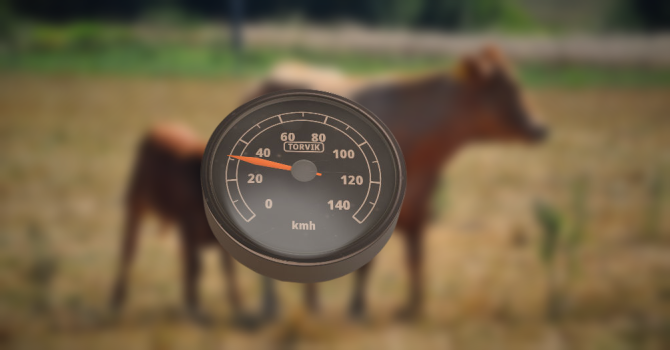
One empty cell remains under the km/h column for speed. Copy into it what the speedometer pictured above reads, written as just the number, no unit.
30
